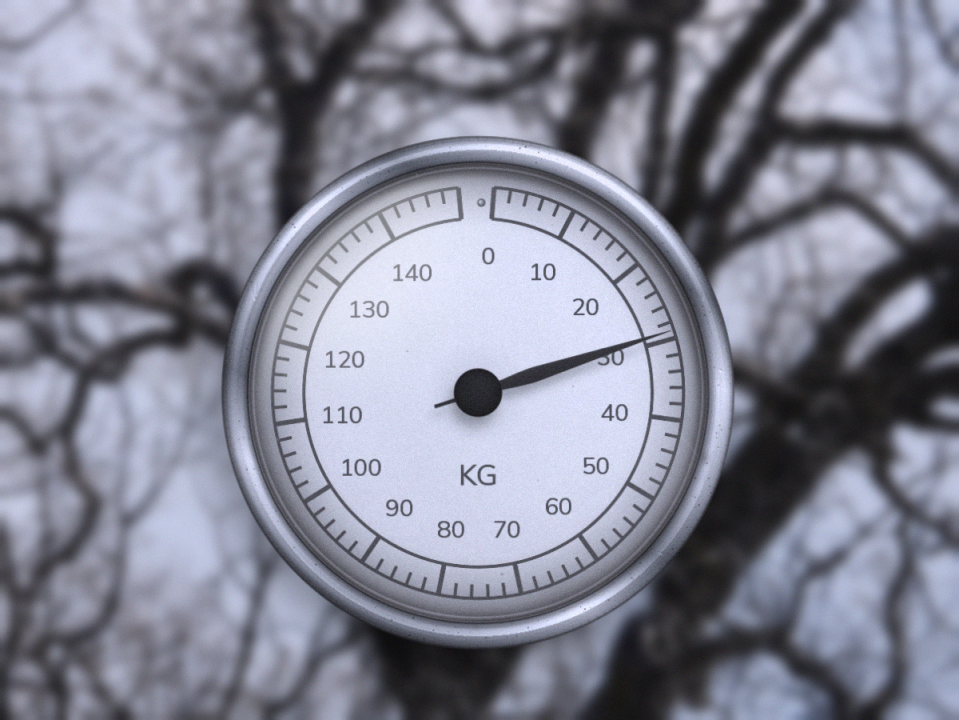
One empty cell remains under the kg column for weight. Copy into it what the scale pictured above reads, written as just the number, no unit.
29
